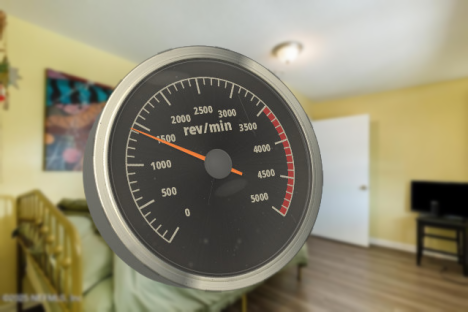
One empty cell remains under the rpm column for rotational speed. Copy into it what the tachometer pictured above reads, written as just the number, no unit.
1400
